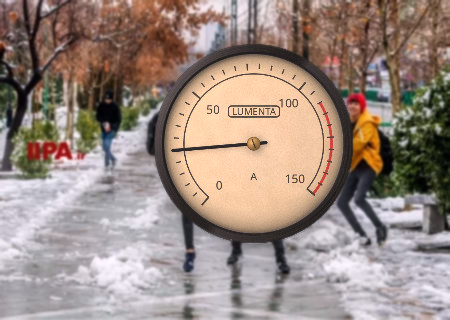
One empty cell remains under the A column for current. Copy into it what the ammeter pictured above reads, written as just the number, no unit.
25
